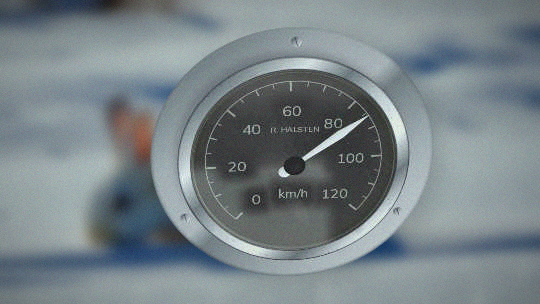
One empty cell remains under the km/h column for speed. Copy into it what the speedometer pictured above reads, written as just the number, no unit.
85
